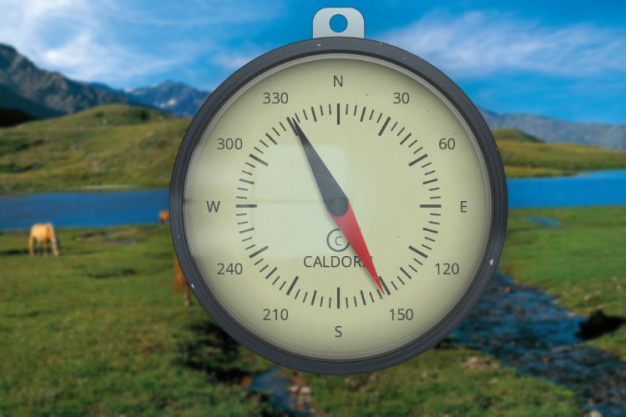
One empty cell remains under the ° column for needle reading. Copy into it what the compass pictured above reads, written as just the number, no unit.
152.5
